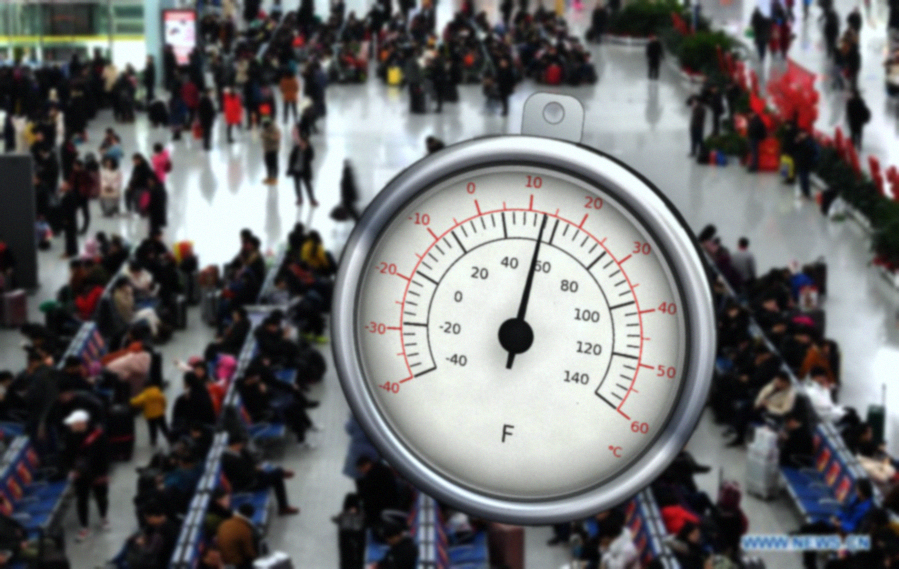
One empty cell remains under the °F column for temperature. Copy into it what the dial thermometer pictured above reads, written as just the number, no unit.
56
